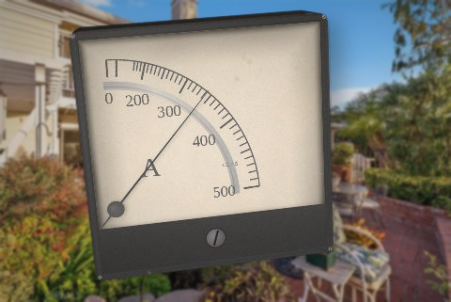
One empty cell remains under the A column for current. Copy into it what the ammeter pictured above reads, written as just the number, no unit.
340
